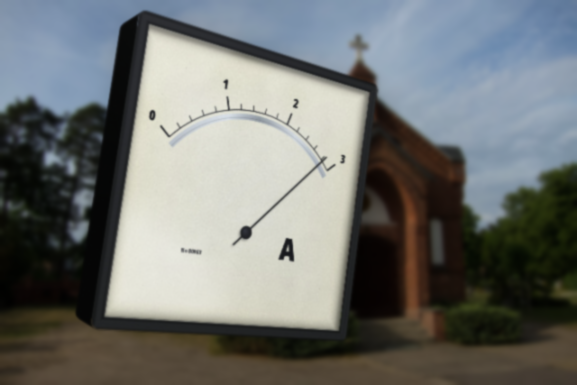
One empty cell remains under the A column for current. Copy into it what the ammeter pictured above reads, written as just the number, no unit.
2.8
